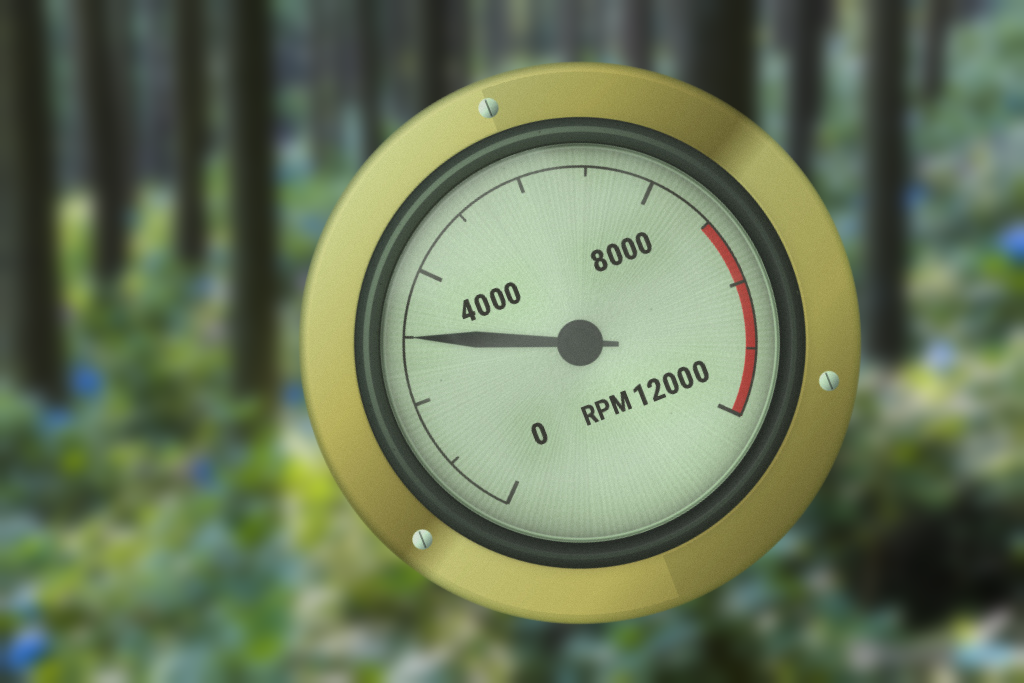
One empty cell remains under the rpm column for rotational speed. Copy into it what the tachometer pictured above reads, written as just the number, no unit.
3000
